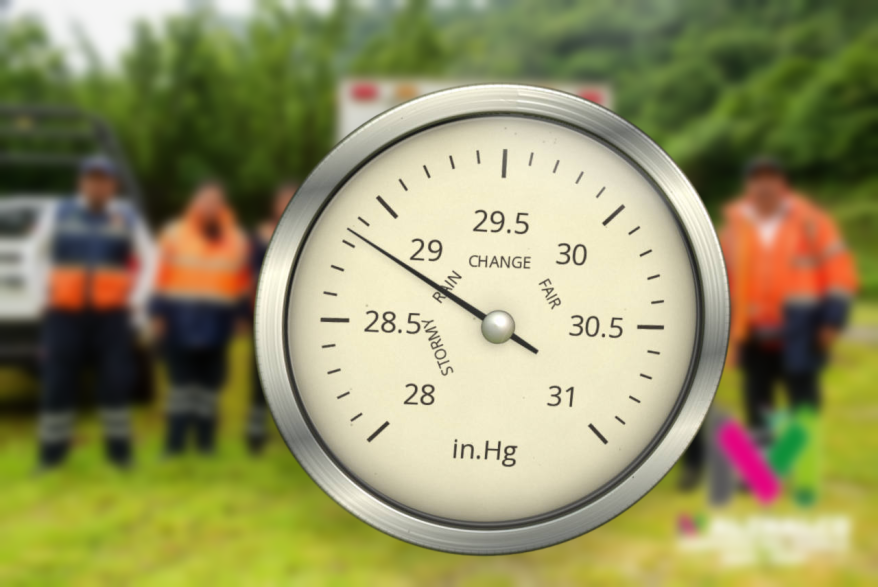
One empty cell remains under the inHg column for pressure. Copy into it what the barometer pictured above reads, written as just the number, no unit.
28.85
